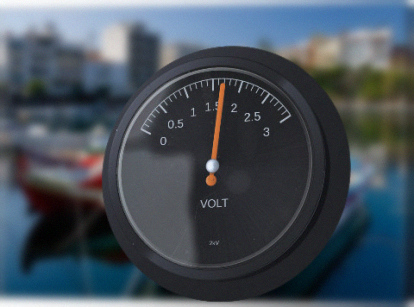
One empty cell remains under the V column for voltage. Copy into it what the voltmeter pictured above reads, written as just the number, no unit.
1.7
